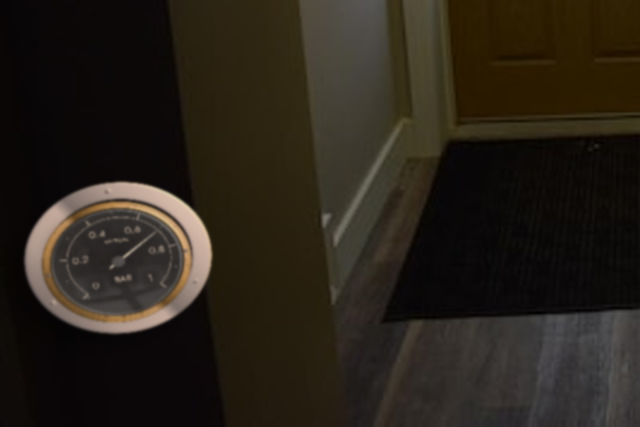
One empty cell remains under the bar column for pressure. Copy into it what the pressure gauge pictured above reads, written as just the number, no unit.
0.7
